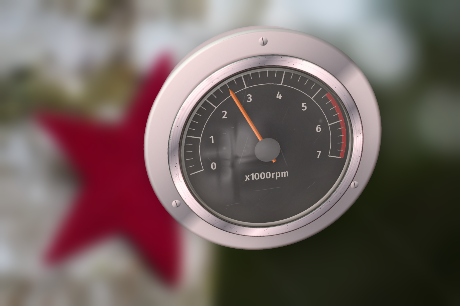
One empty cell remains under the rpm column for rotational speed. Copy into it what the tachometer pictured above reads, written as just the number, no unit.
2600
